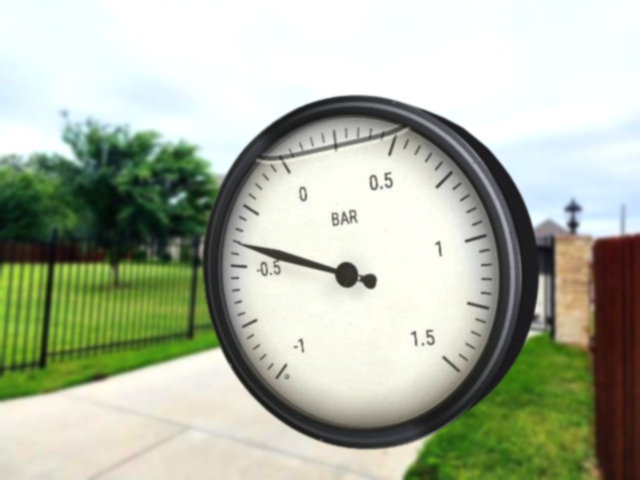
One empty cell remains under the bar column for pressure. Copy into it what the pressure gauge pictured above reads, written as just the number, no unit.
-0.4
